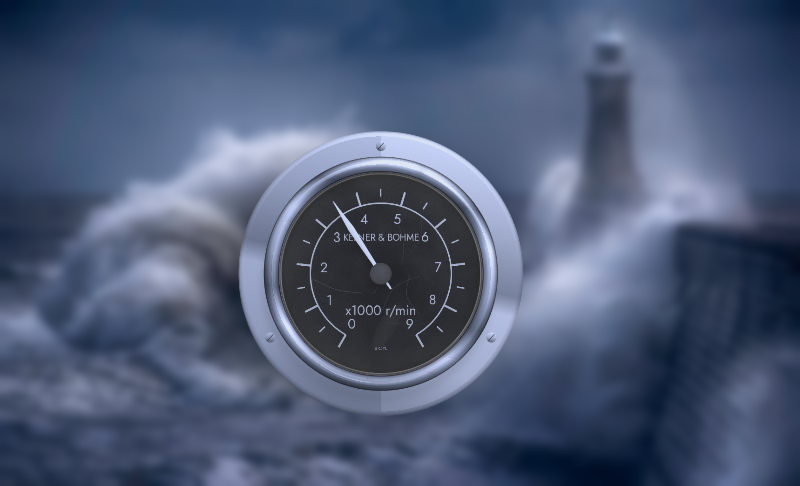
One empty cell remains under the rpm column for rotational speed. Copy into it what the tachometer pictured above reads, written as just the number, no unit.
3500
